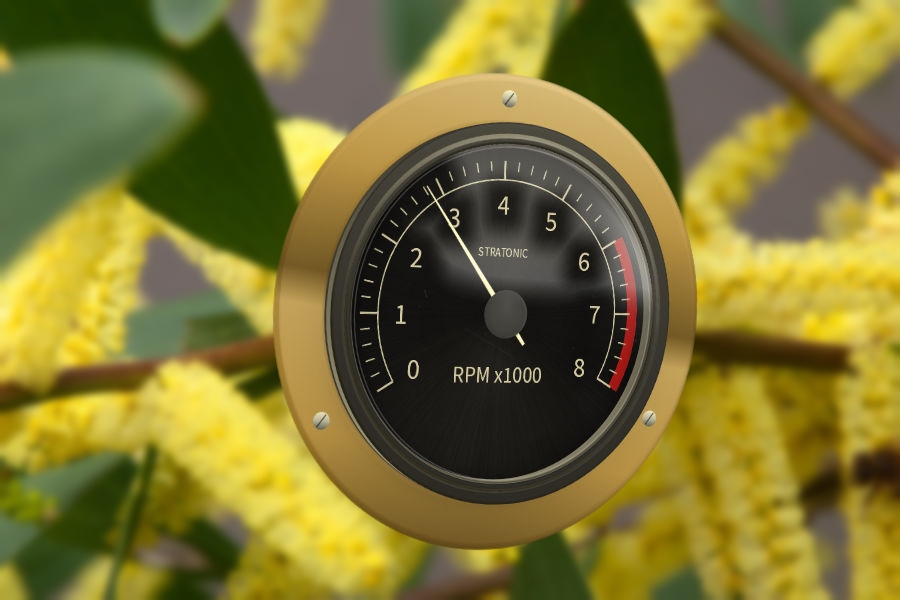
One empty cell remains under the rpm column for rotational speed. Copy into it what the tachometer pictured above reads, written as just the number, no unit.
2800
